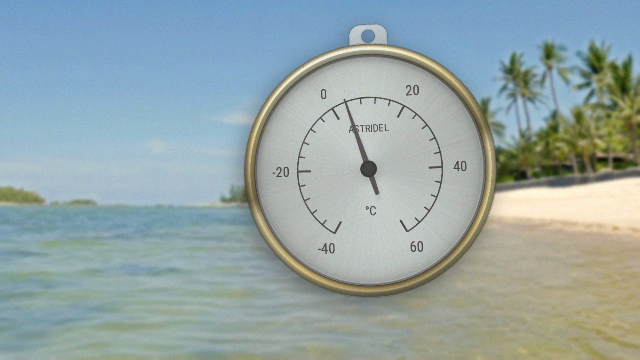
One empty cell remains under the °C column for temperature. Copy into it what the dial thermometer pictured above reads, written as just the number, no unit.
4
